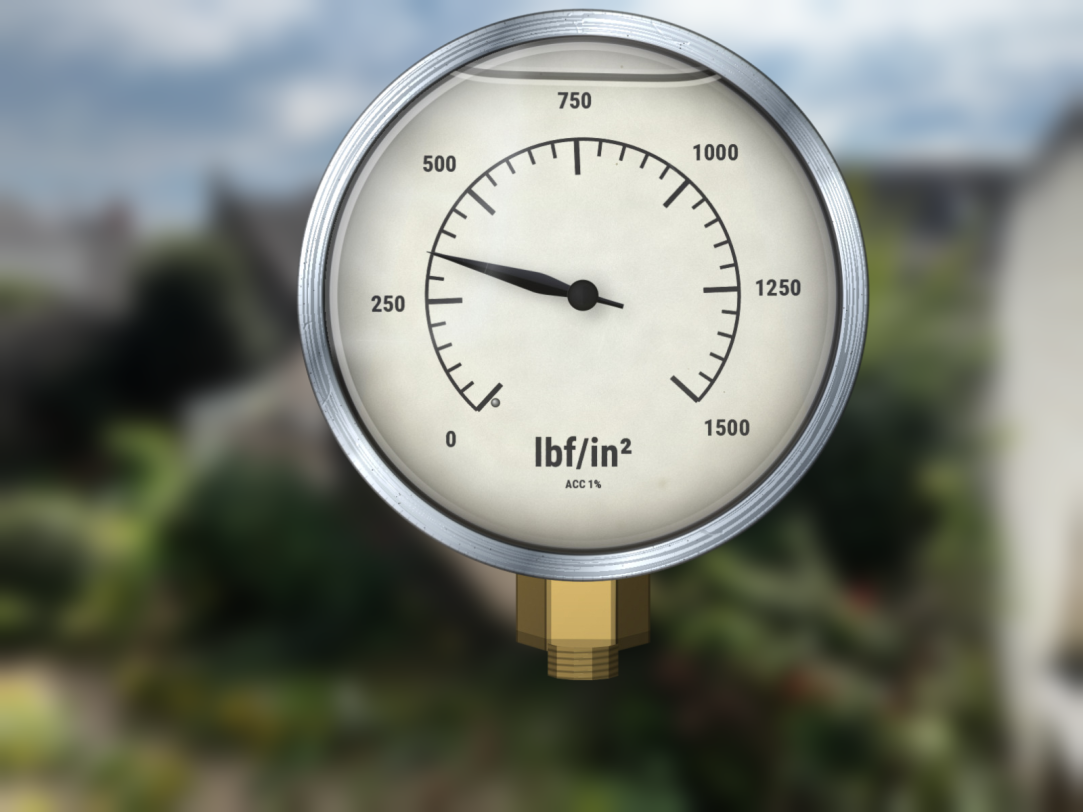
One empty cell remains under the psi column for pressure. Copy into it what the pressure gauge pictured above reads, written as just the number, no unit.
350
